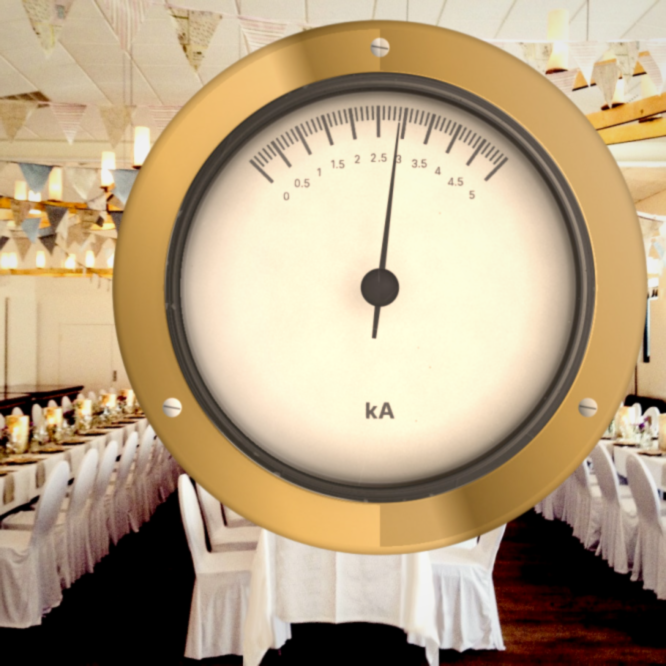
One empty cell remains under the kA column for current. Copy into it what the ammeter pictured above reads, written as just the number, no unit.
2.9
